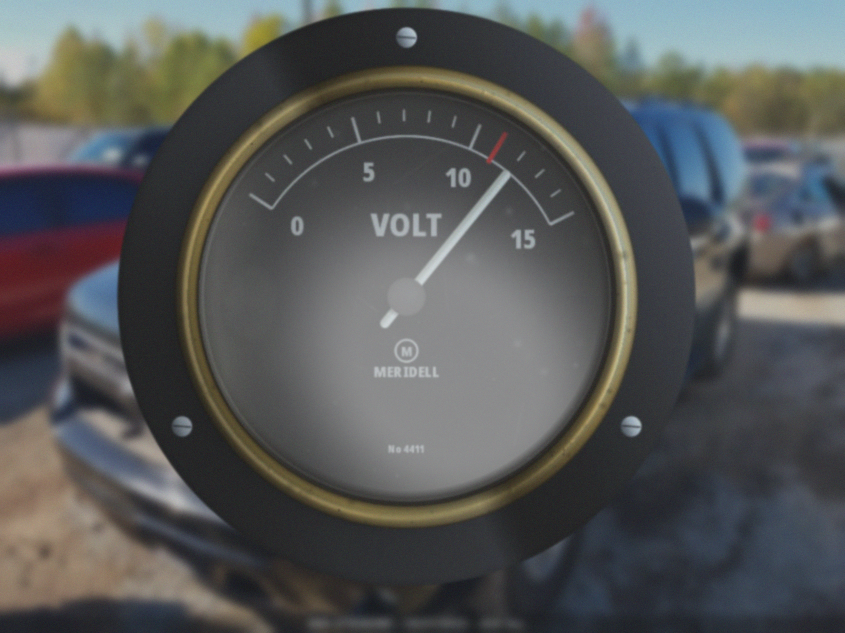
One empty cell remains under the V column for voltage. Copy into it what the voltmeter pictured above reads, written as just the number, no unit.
12
